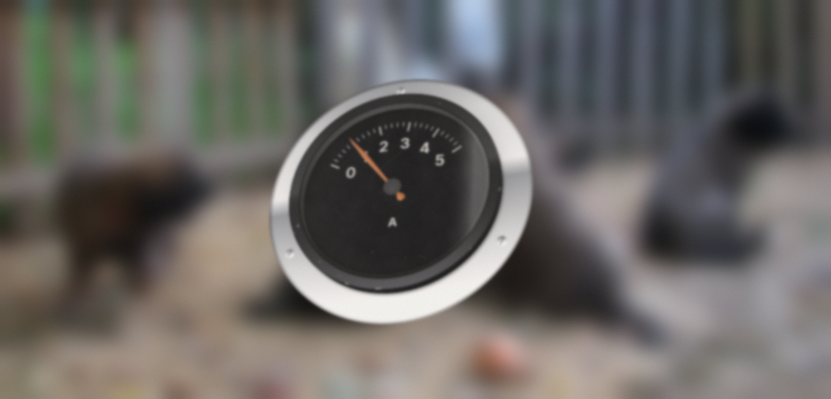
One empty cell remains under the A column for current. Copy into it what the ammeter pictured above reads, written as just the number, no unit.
1
